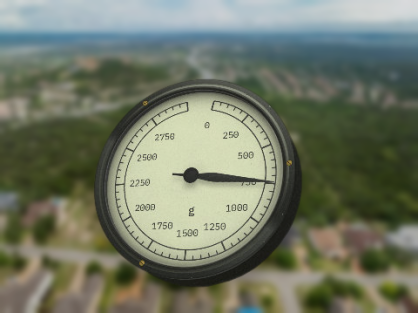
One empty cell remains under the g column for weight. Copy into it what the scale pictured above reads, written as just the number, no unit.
750
